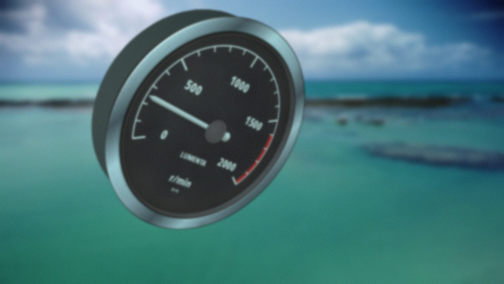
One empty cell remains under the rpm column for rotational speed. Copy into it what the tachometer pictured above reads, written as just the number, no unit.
250
